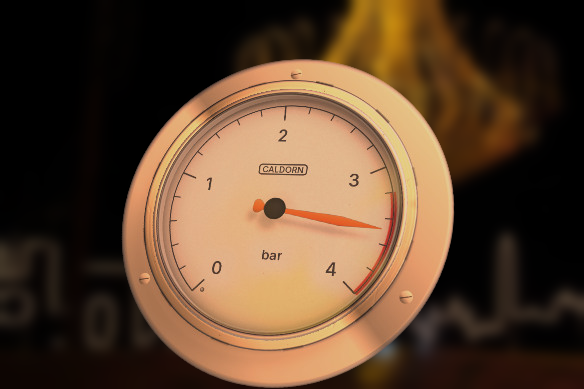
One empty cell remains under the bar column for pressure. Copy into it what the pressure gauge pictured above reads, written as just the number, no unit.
3.5
